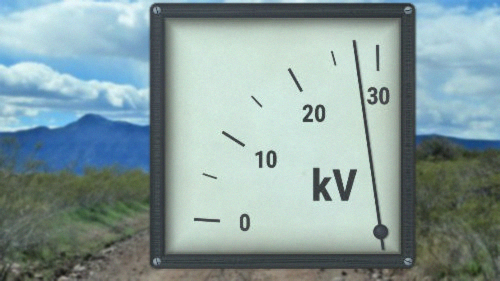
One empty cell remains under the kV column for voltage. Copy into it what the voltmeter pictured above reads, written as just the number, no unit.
27.5
